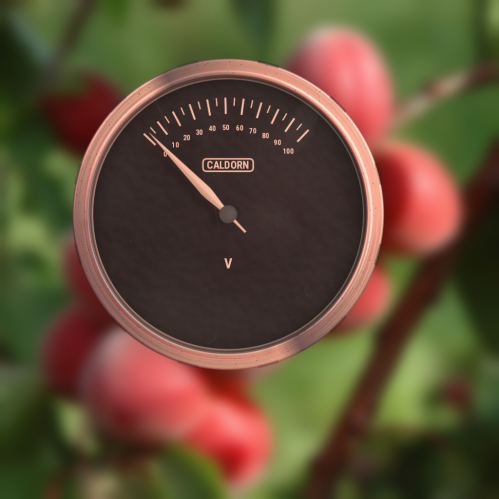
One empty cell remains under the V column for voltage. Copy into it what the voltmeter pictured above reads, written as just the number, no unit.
2.5
